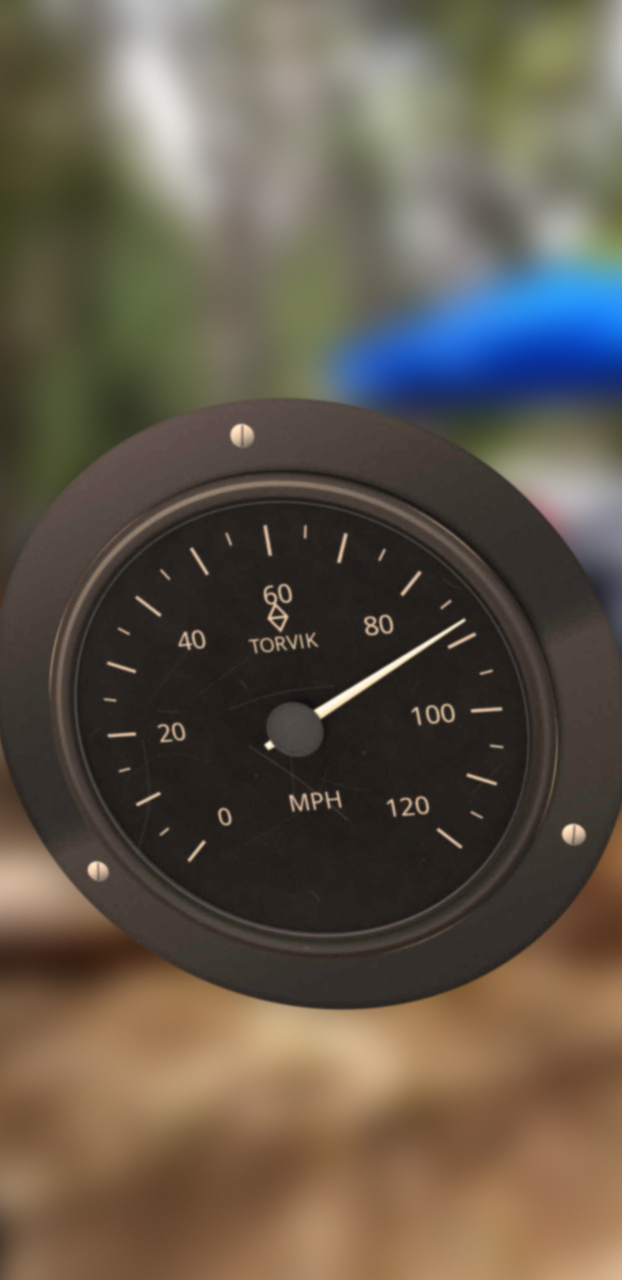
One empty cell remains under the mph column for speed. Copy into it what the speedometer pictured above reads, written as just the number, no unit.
87.5
